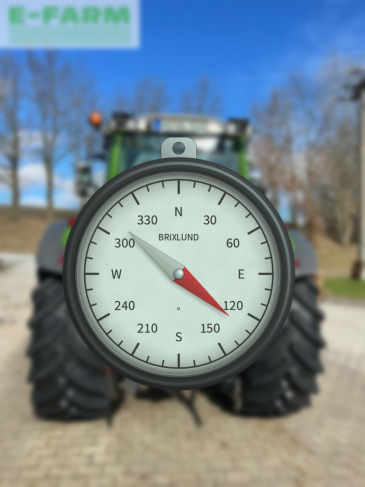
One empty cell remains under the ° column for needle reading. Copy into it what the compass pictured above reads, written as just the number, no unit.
130
